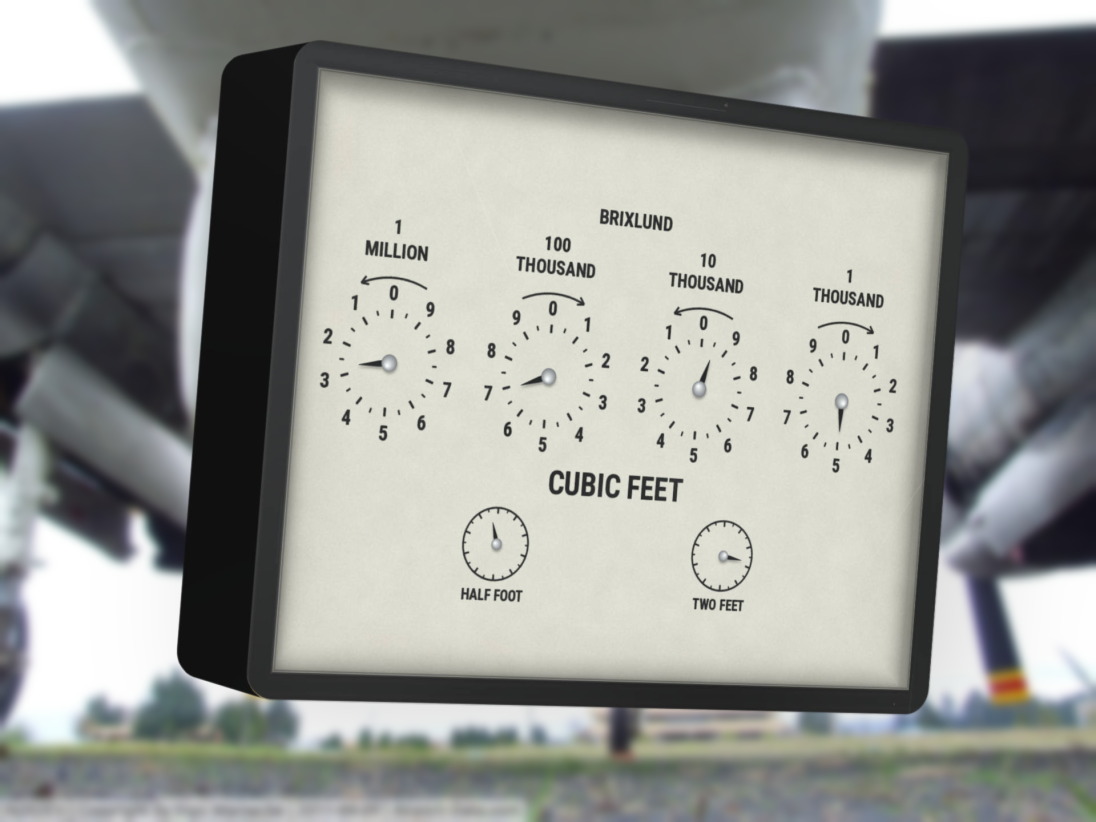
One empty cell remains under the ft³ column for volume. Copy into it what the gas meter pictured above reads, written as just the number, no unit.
269500
